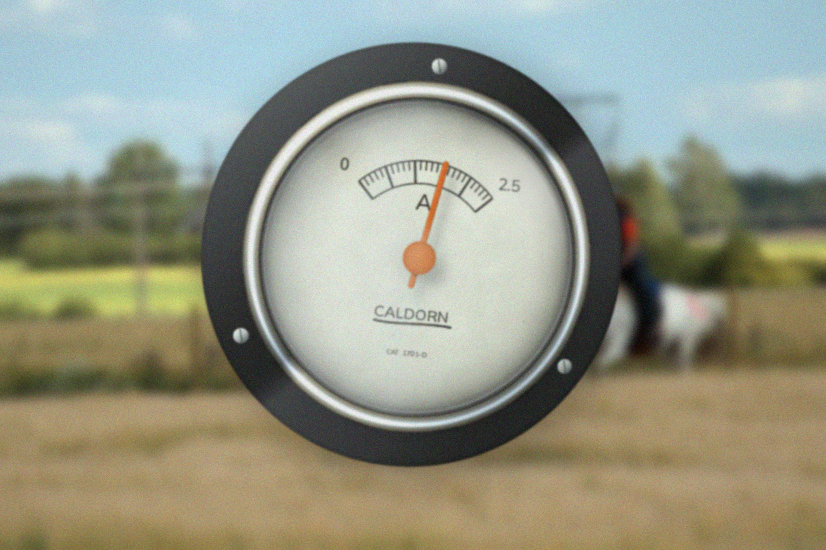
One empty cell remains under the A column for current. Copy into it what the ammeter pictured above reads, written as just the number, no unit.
1.5
